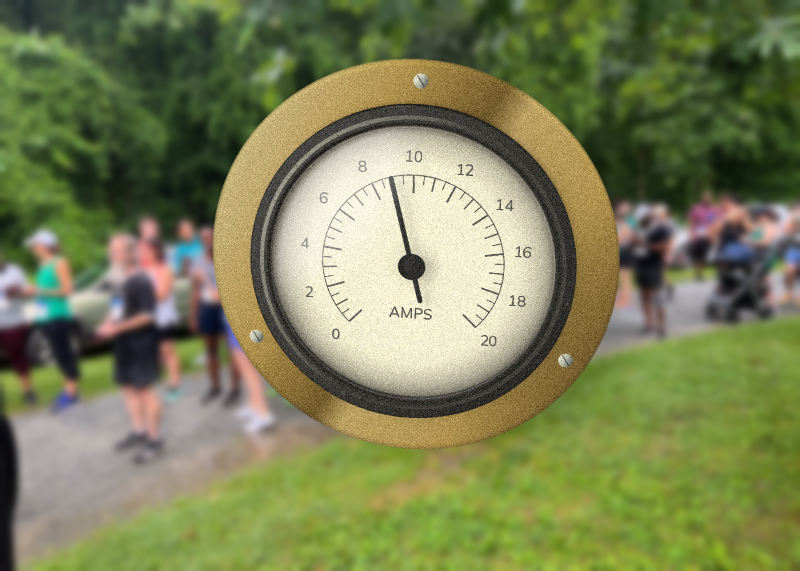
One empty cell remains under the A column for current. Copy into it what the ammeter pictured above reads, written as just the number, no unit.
9
